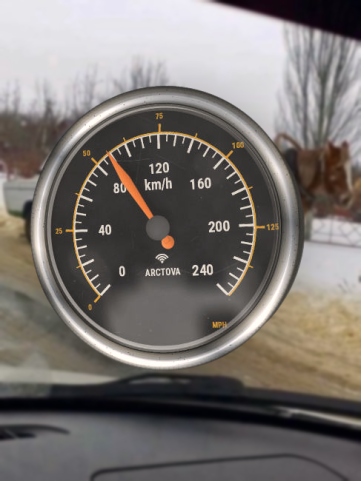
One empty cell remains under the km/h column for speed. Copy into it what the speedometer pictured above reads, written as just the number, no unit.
90
